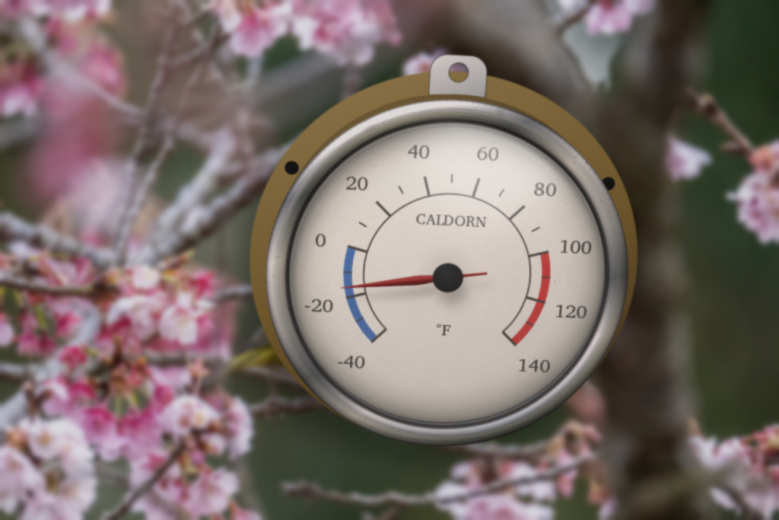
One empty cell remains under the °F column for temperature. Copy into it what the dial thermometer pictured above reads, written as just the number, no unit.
-15
